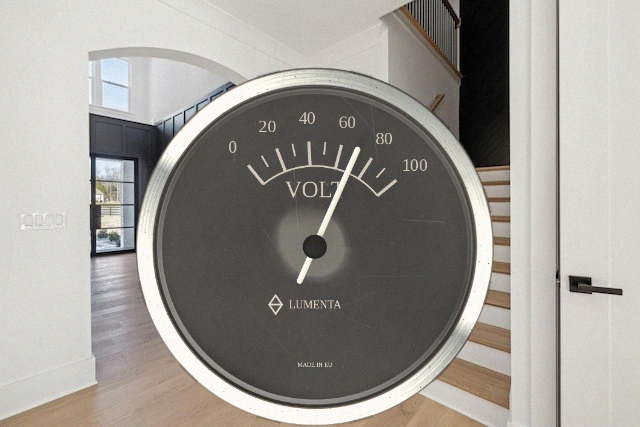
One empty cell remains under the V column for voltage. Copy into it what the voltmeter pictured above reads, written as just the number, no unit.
70
